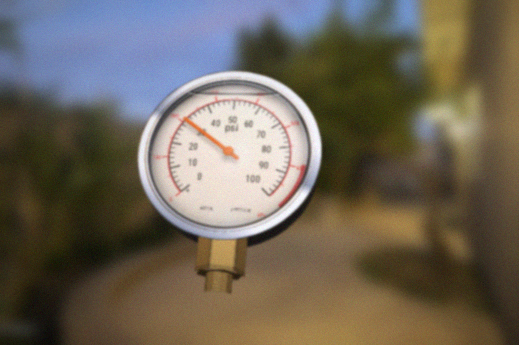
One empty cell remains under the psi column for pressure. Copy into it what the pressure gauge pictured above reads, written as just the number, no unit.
30
